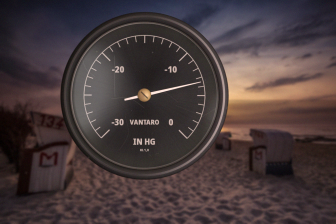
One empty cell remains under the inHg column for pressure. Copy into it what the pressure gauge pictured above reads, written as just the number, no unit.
-6.5
